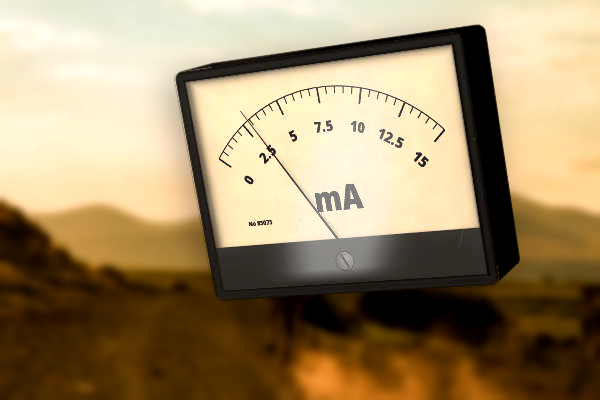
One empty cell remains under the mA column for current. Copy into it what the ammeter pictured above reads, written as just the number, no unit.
3
